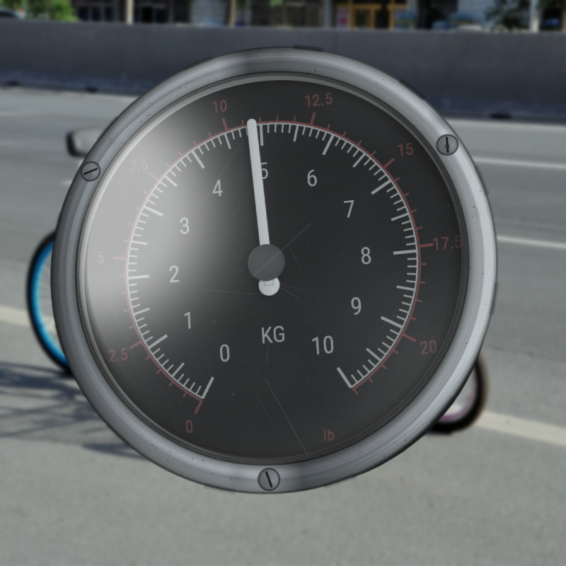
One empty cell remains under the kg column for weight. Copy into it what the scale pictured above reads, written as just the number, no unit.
4.9
